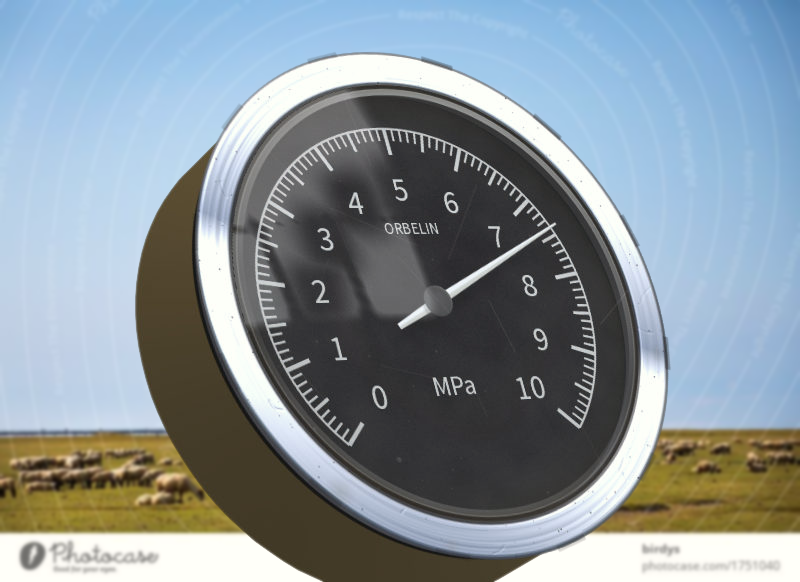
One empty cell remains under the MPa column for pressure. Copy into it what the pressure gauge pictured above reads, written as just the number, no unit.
7.4
